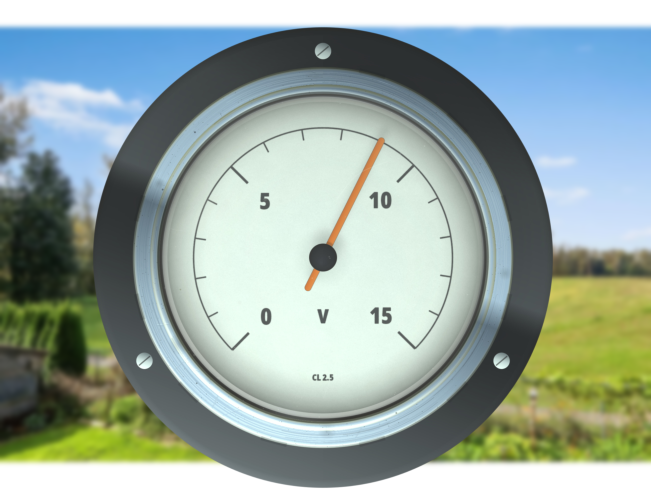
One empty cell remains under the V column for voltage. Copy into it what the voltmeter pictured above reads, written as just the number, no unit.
9
